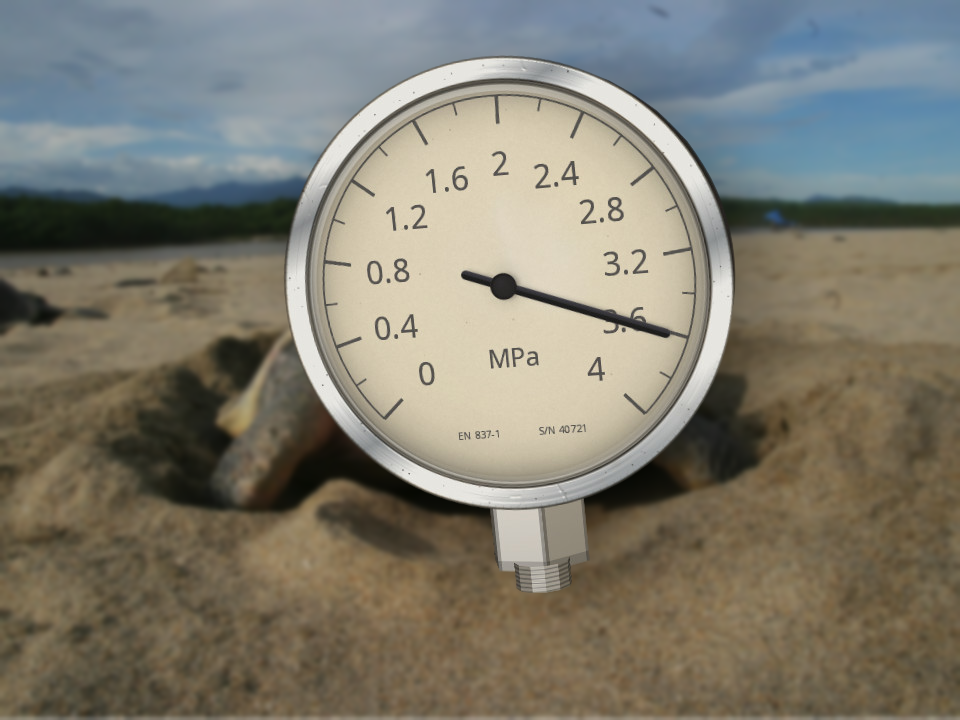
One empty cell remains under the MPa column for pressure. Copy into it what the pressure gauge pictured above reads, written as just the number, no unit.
3.6
